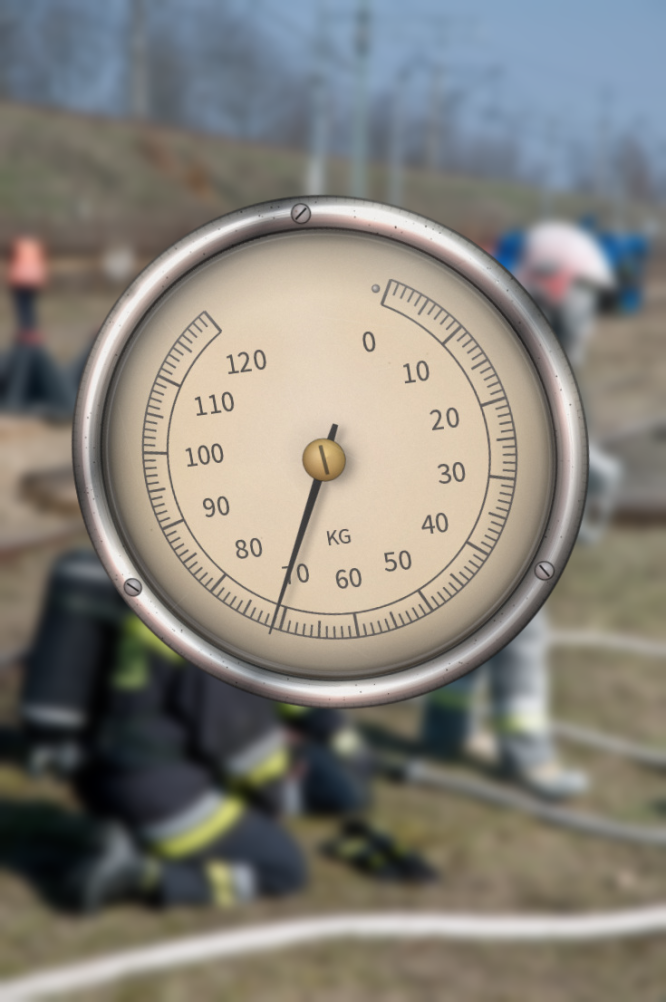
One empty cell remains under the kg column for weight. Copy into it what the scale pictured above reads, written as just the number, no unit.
71
